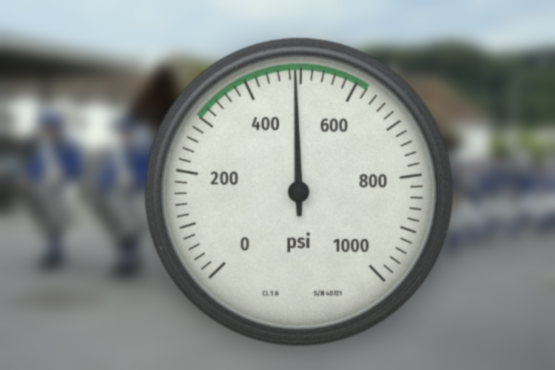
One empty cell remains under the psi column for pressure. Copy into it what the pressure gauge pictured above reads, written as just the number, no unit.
490
